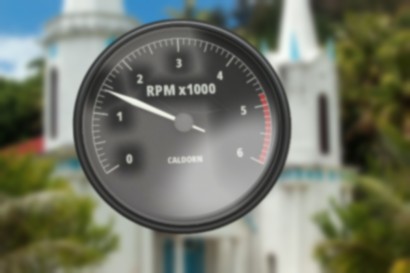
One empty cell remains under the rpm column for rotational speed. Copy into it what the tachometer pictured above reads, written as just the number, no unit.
1400
